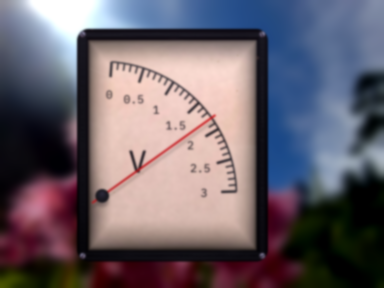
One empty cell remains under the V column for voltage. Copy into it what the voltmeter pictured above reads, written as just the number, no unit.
1.8
